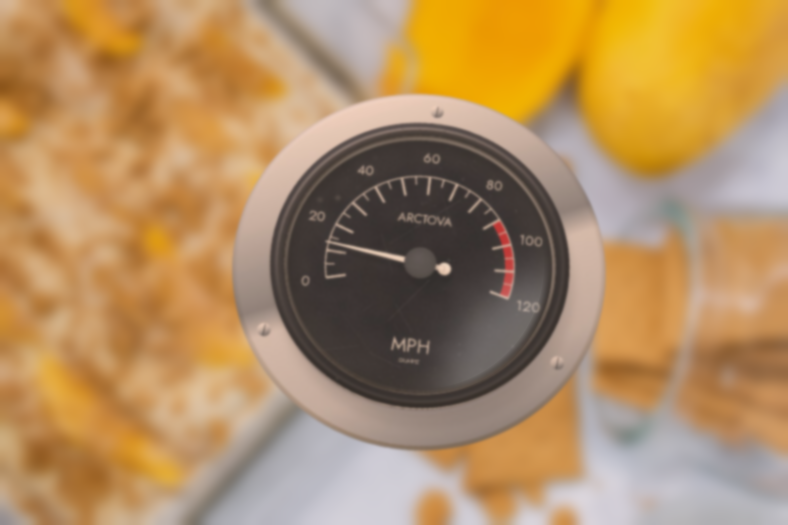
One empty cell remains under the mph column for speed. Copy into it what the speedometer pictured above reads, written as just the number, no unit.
12.5
